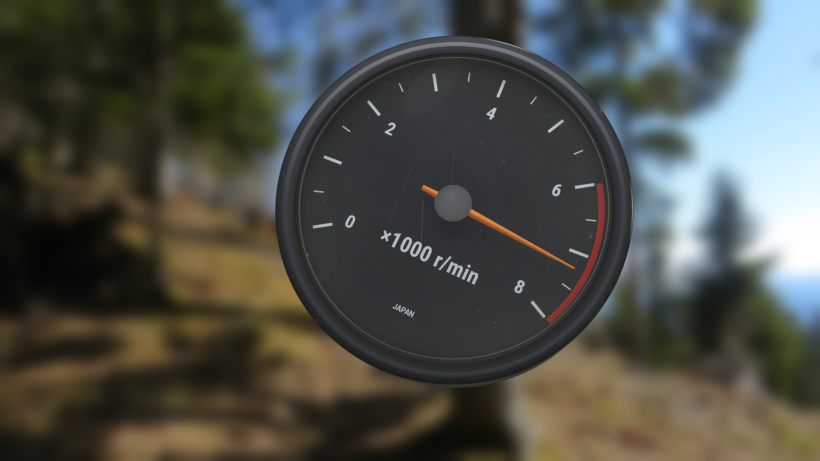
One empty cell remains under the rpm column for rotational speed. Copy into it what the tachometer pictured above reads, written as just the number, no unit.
7250
